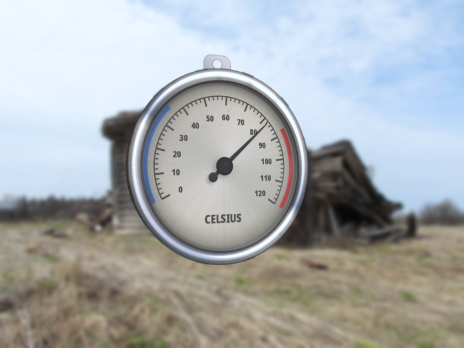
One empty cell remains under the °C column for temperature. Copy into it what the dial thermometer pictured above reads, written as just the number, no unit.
82
